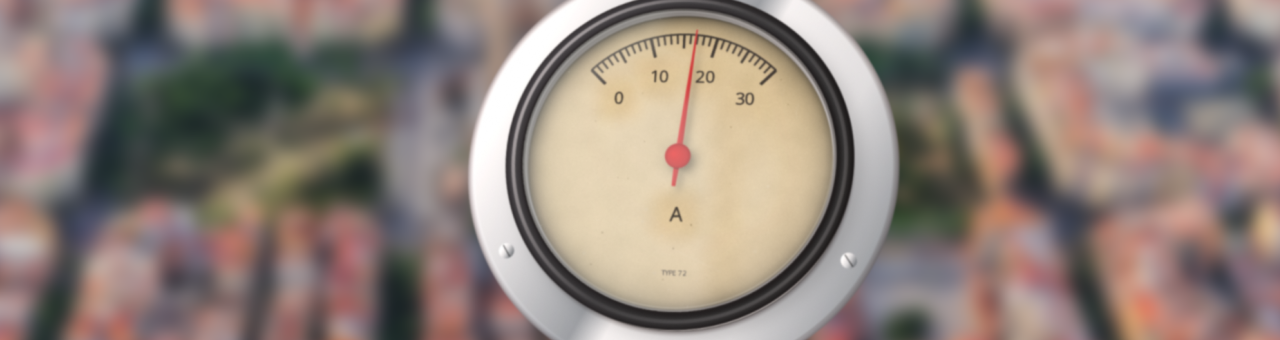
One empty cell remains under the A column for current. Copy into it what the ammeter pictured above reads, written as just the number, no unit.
17
